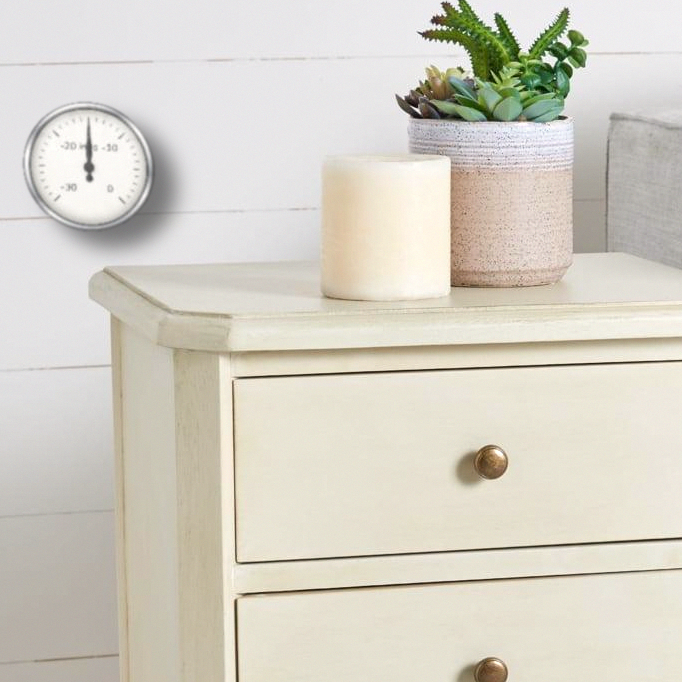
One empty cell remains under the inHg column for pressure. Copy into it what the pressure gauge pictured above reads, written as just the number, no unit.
-15
